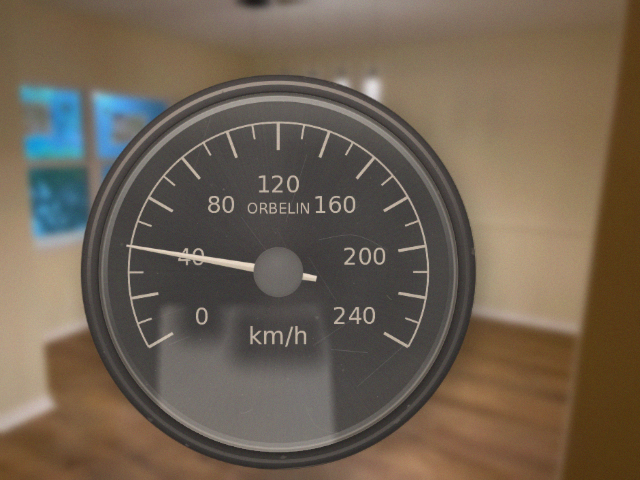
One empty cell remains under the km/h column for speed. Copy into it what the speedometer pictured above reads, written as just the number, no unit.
40
